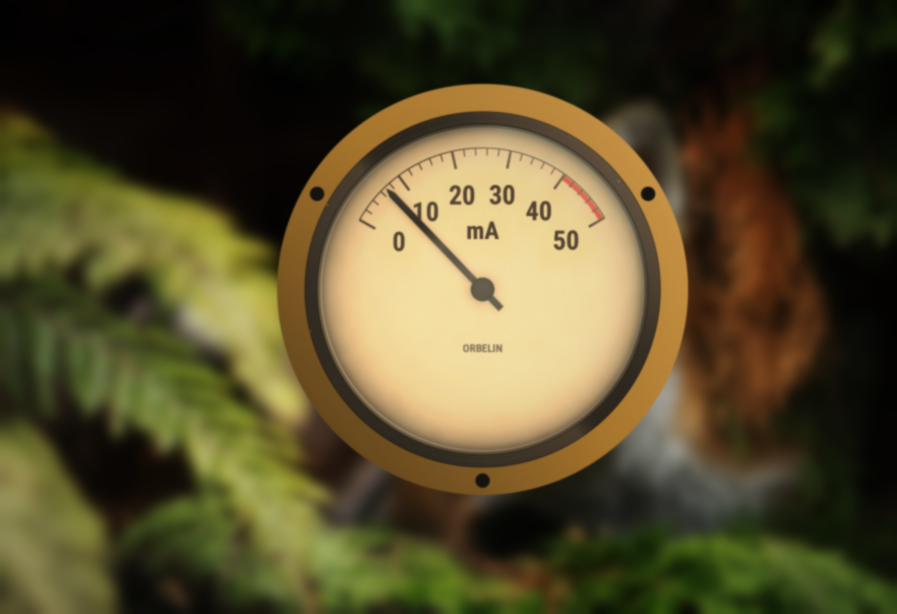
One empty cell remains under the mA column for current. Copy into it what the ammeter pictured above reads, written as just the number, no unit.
7
